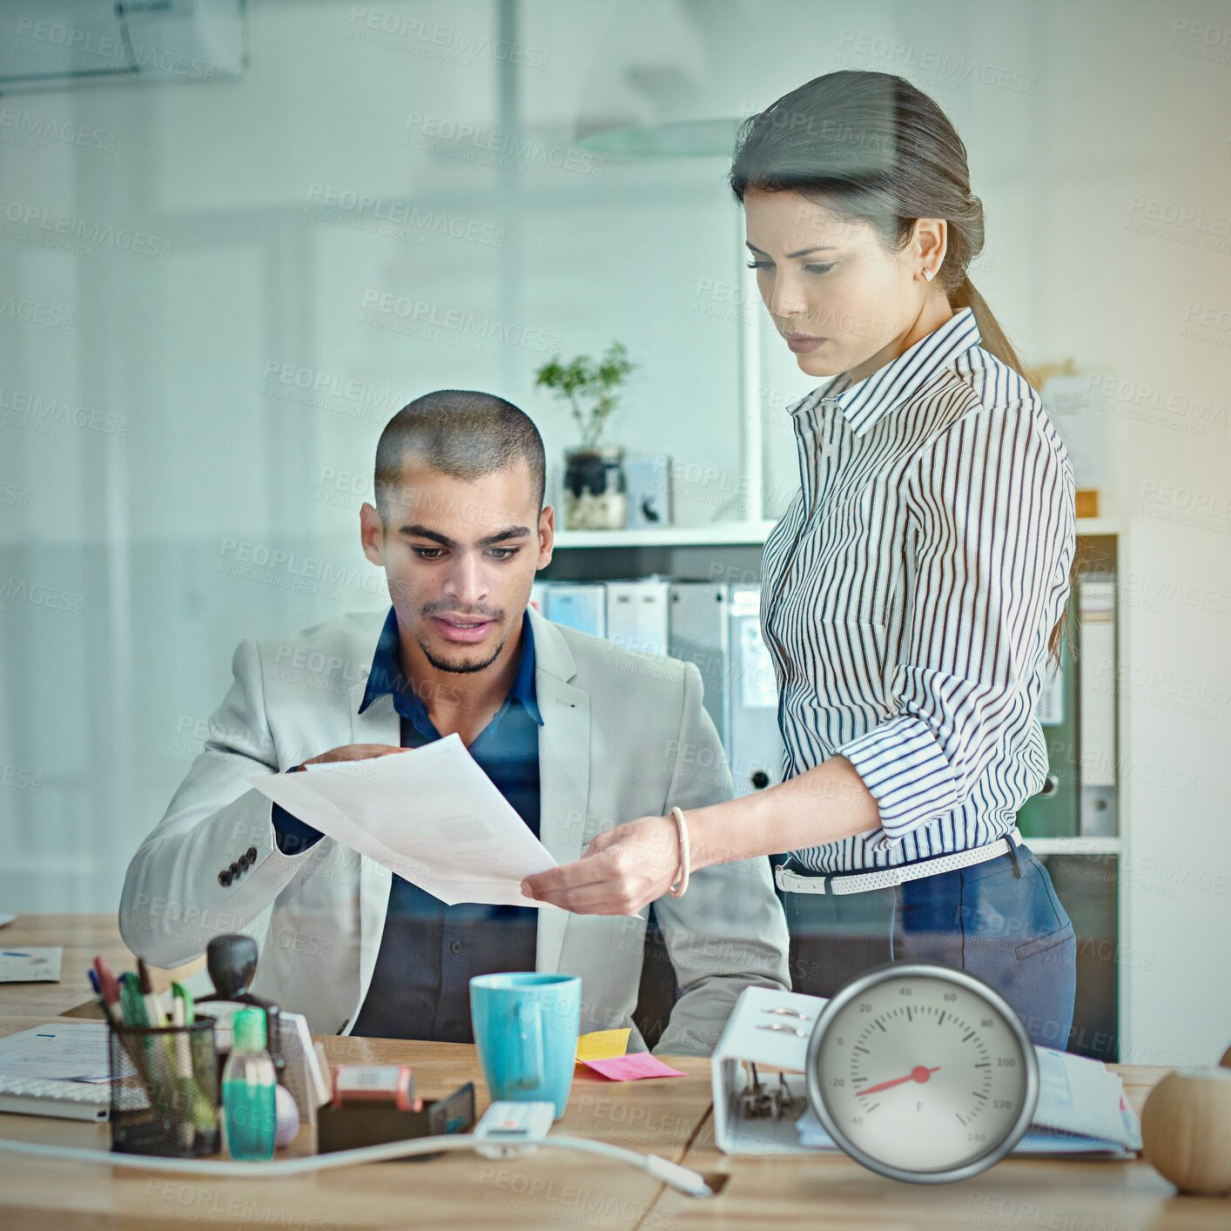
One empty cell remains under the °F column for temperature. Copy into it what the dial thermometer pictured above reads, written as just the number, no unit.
-28
